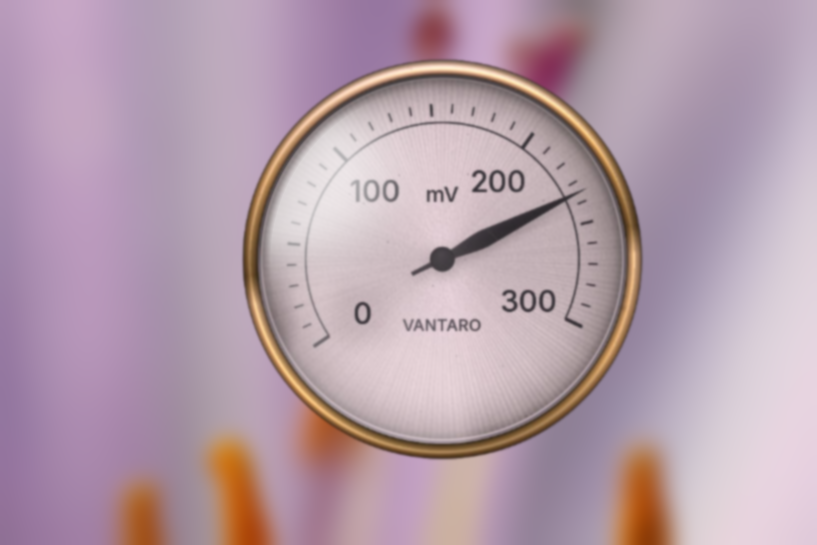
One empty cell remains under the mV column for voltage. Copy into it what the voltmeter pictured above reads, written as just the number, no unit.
235
